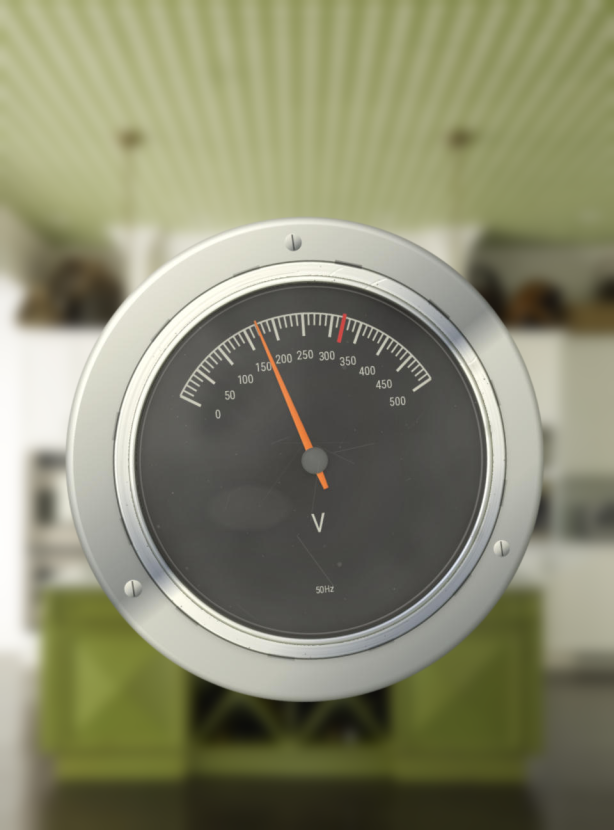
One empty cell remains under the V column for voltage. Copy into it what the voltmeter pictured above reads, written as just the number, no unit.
170
